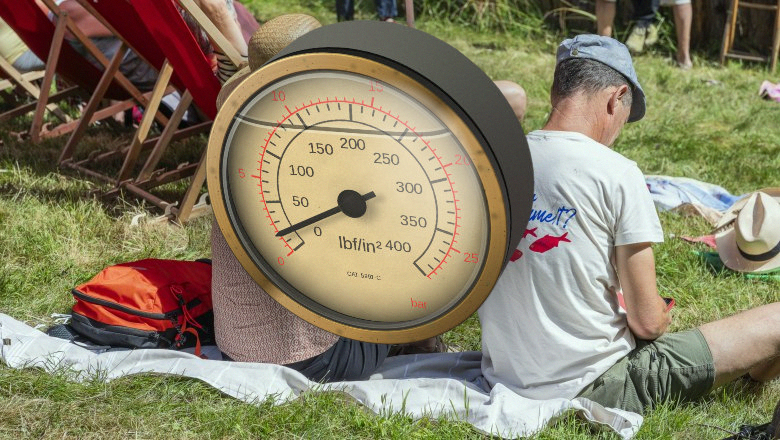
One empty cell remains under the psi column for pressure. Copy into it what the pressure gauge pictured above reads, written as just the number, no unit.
20
